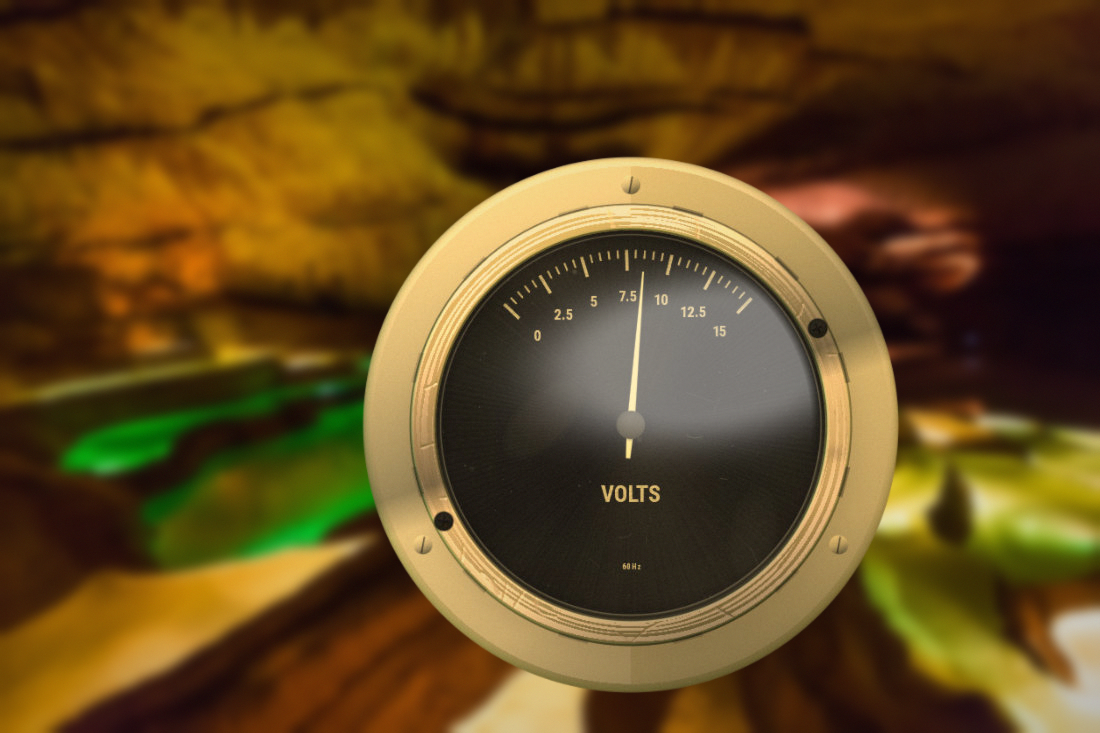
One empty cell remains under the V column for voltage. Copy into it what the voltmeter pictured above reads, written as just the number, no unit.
8.5
